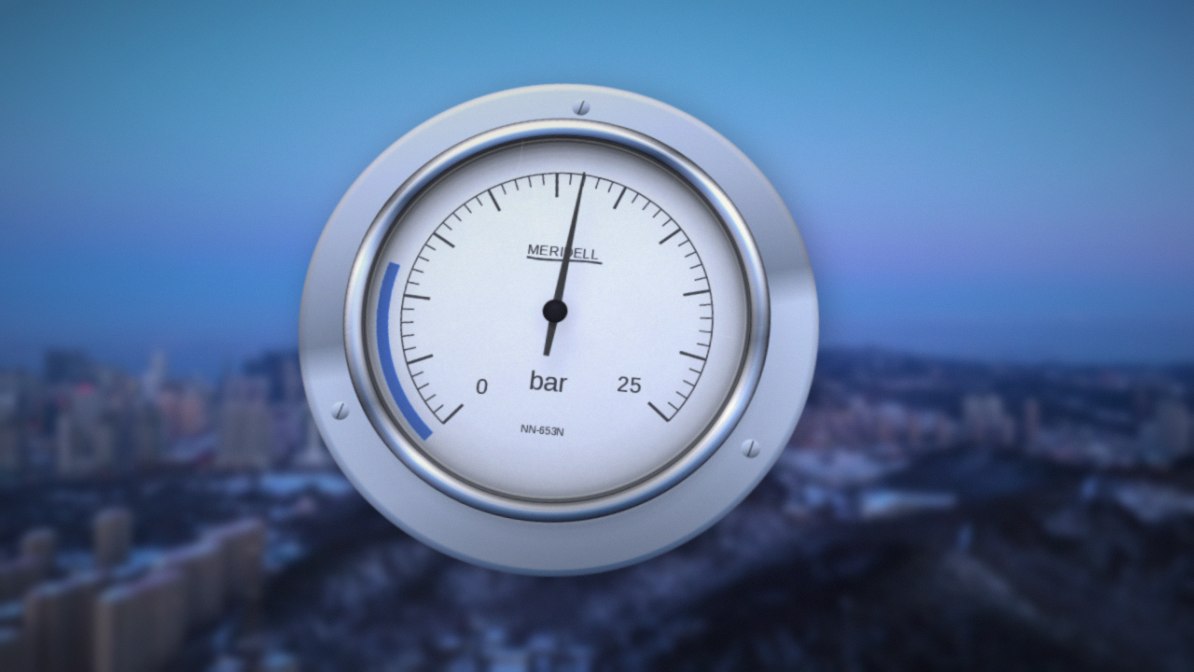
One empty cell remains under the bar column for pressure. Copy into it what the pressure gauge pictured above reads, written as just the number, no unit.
13.5
